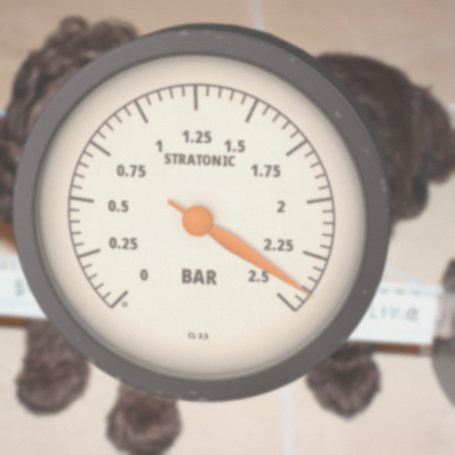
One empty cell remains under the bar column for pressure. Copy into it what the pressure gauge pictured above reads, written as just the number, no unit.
2.4
